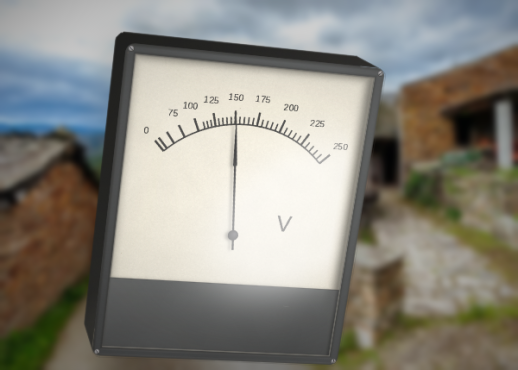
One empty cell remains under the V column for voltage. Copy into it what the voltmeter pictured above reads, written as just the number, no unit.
150
